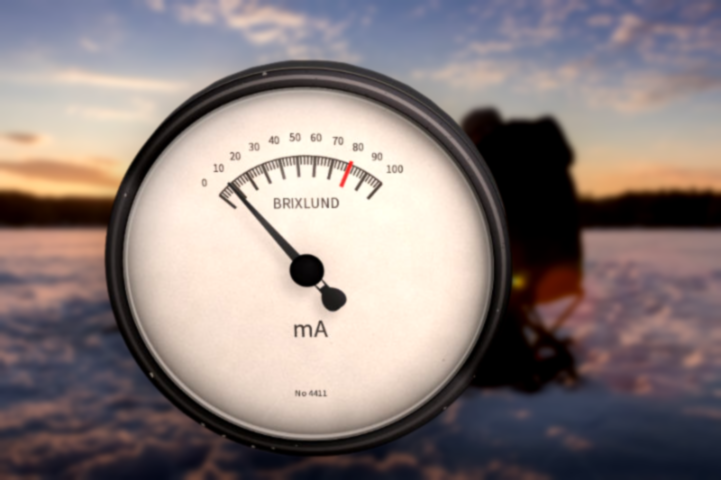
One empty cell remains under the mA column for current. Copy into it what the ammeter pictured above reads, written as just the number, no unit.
10
